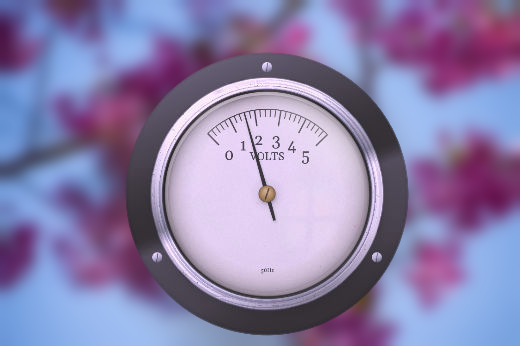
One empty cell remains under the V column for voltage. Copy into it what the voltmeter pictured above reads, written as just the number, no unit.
1.6
